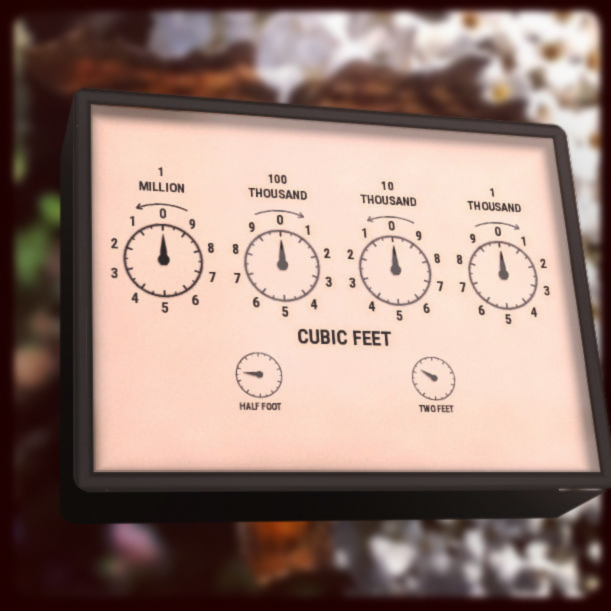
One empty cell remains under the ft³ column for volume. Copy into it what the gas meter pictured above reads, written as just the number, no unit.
0
